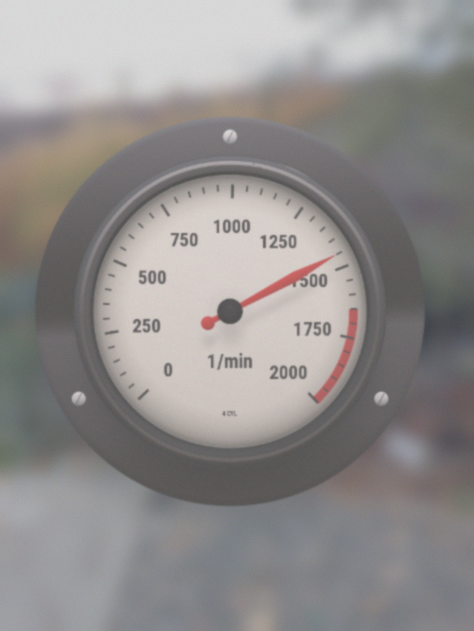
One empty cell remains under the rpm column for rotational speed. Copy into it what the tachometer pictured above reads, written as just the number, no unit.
1450
